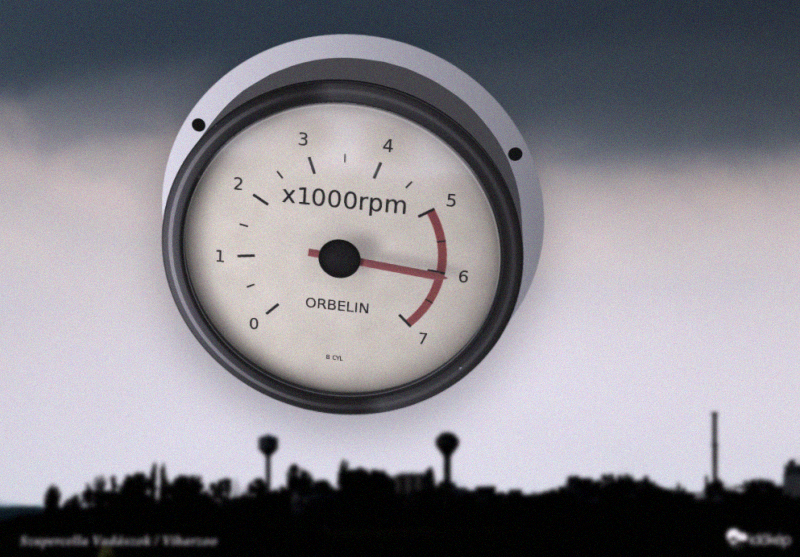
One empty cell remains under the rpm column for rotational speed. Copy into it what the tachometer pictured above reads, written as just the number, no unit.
6000
